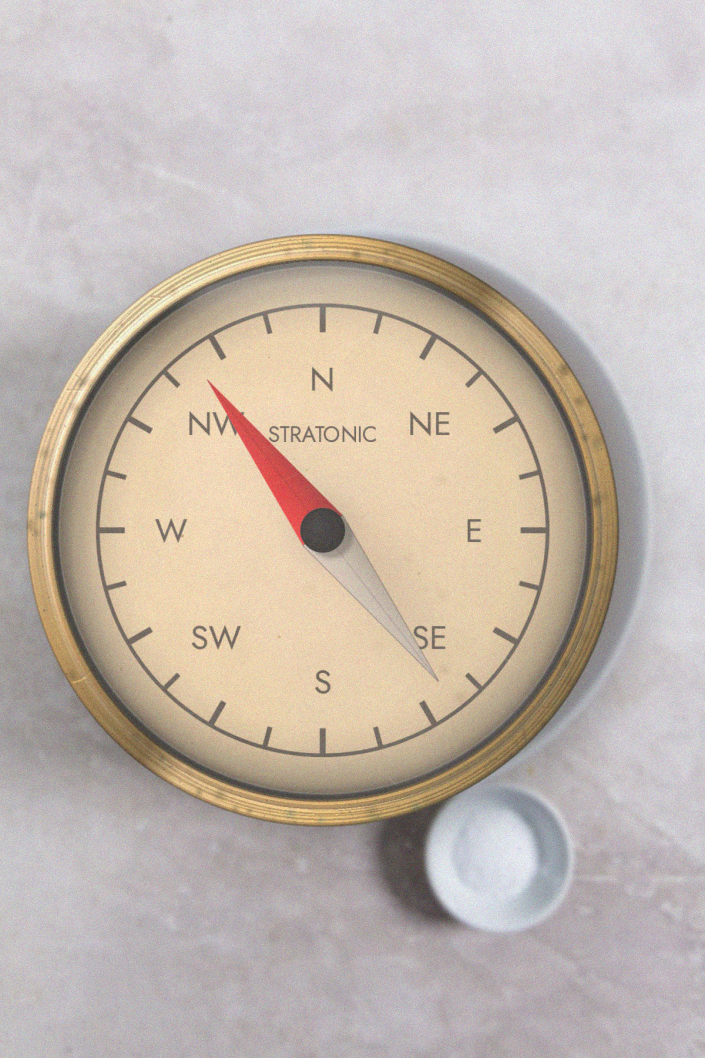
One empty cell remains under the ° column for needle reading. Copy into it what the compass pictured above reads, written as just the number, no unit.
322.5
